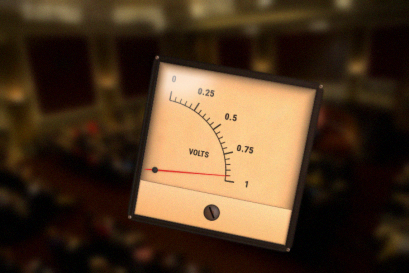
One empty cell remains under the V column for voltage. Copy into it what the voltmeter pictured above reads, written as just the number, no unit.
0.95
